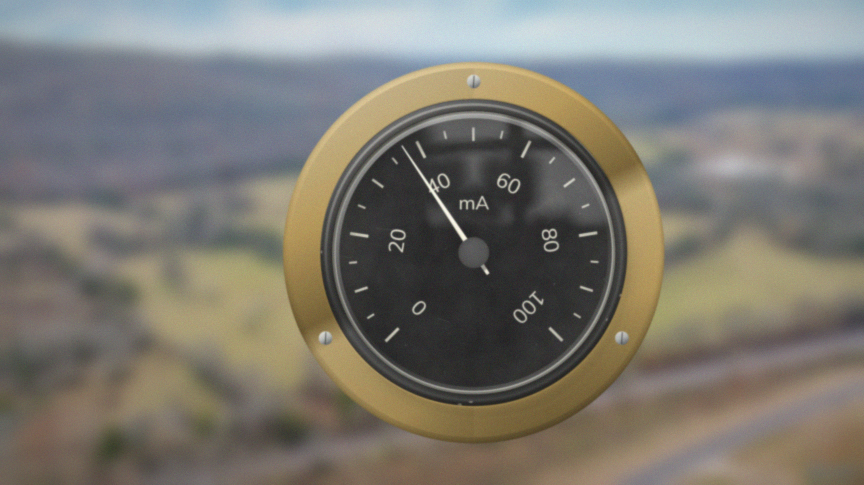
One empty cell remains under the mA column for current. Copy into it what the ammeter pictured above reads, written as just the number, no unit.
37.5
